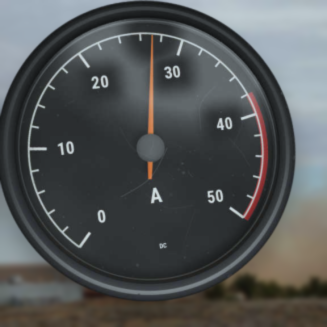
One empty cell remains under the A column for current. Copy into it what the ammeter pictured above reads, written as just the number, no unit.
27
